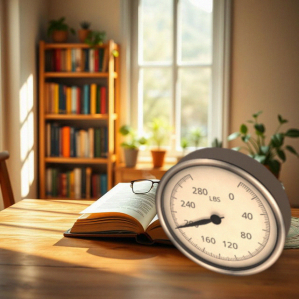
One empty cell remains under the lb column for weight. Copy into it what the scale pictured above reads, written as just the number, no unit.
200
